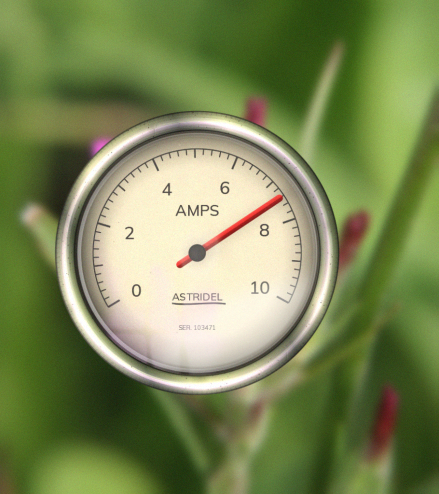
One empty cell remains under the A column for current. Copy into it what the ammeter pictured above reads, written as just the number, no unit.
7.4
